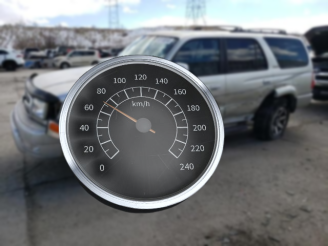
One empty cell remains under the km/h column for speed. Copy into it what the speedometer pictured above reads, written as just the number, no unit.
70
